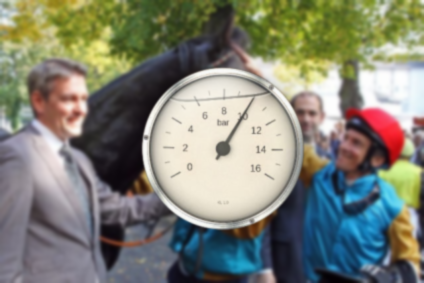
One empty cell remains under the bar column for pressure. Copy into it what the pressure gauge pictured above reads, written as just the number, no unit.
10
